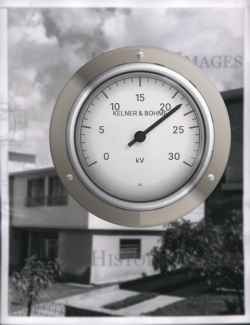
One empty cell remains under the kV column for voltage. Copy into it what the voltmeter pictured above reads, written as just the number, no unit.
21.5
